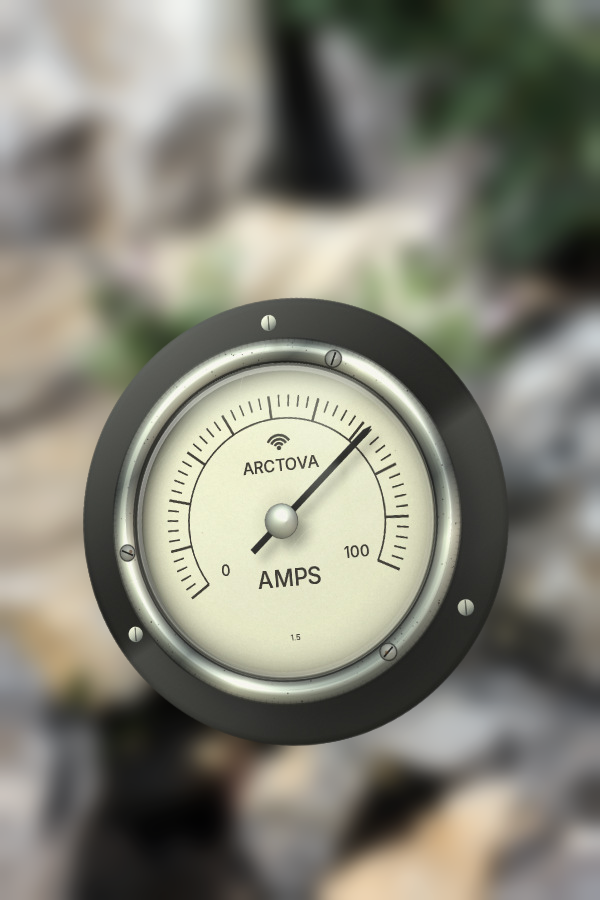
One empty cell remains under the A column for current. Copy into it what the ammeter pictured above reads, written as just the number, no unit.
72
